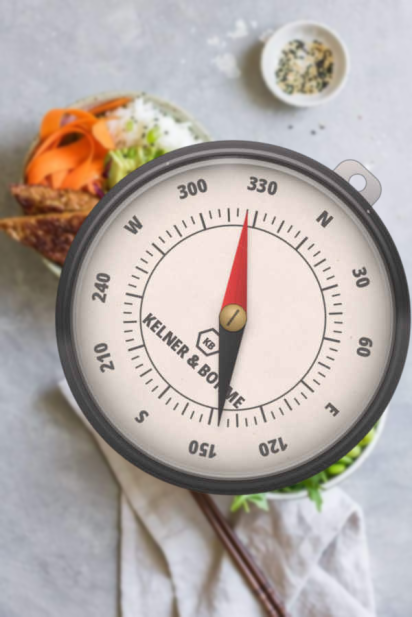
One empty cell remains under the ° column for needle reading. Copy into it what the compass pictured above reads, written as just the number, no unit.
325
